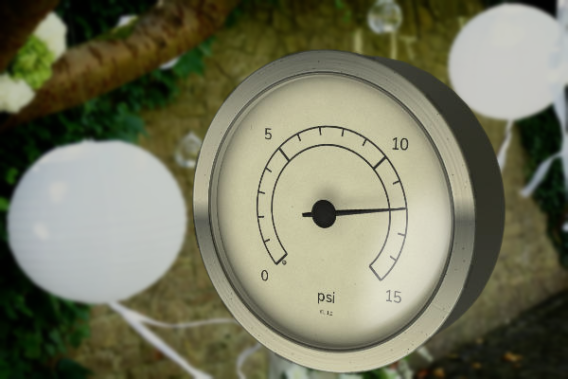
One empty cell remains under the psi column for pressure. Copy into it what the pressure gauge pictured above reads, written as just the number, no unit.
12
